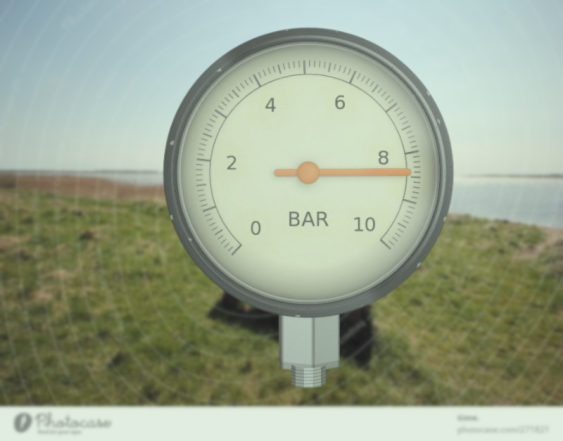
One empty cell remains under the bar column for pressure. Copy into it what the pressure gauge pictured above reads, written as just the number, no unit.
8.4
